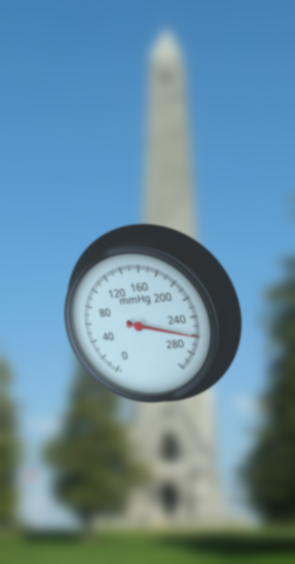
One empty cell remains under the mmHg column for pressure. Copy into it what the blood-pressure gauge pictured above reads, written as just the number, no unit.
260
